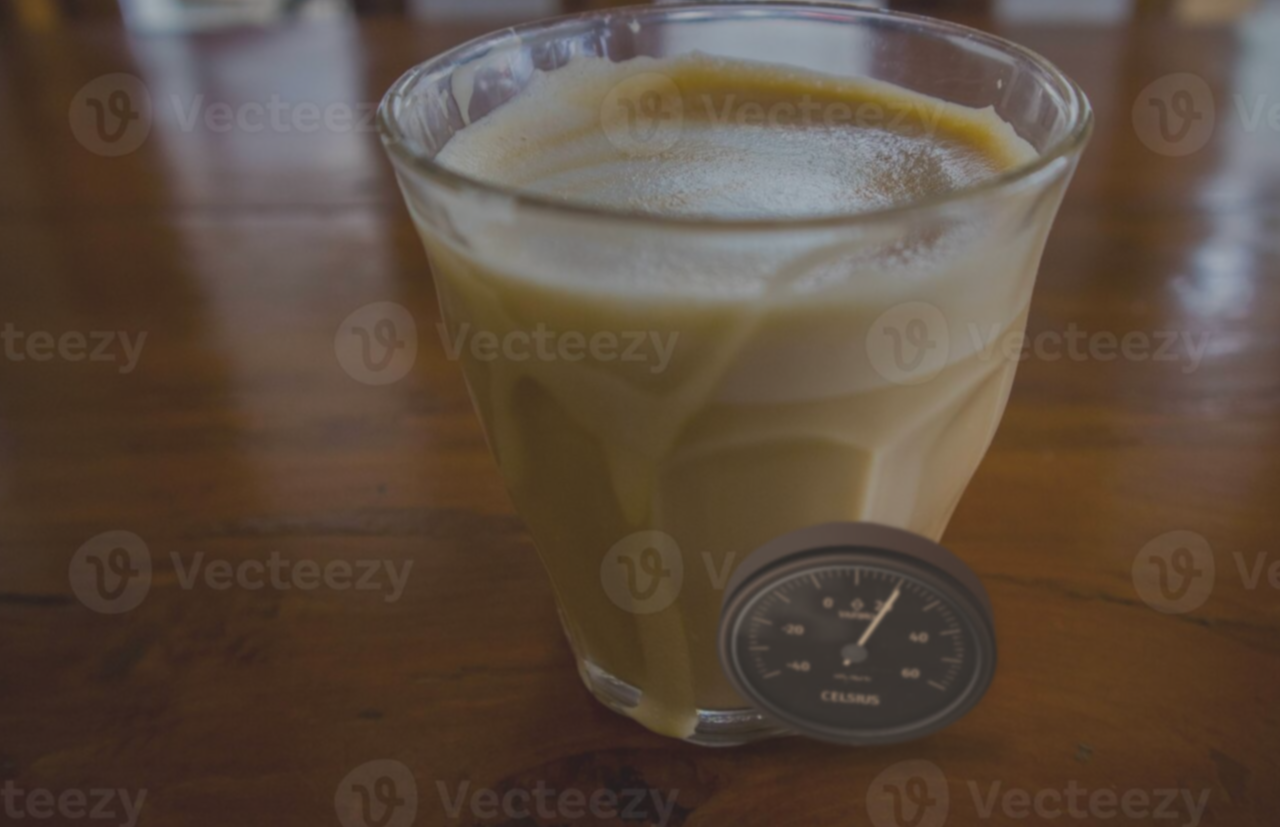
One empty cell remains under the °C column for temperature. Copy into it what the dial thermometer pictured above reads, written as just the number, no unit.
20
